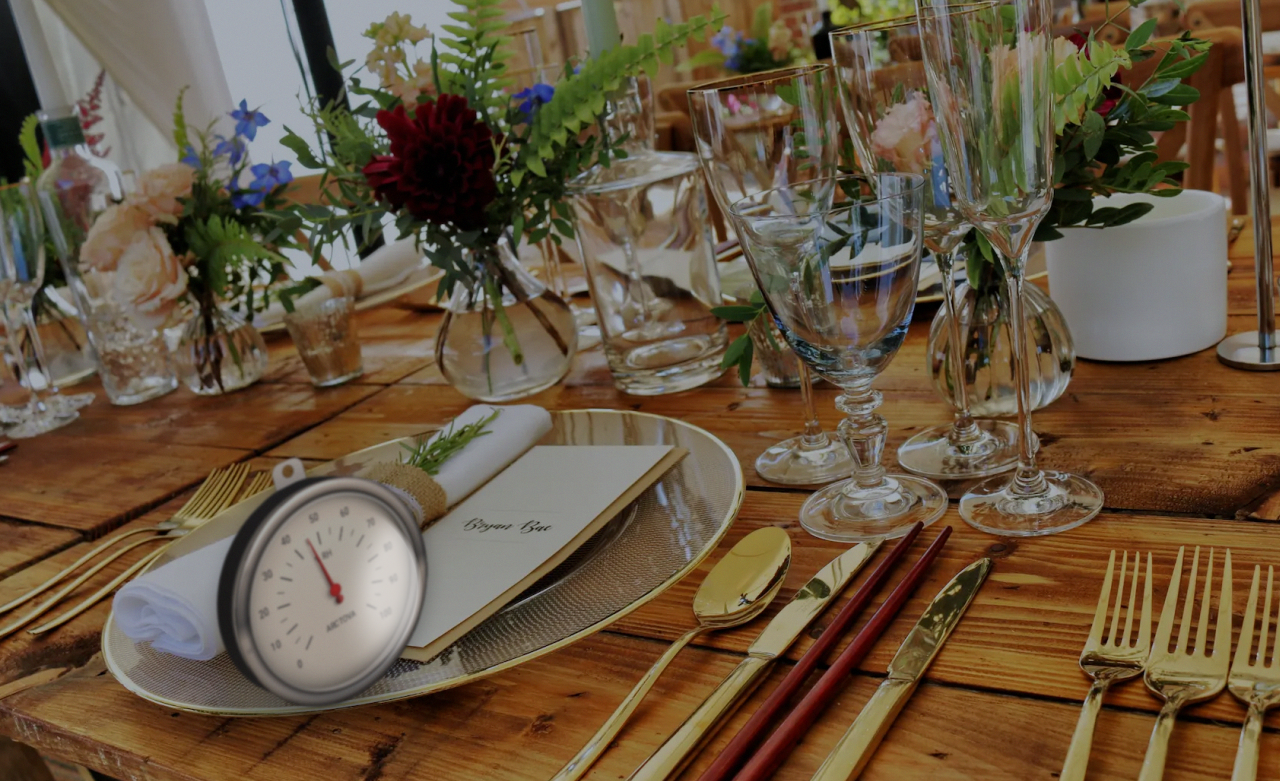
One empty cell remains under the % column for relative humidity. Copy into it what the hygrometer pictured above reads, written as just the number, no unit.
45
